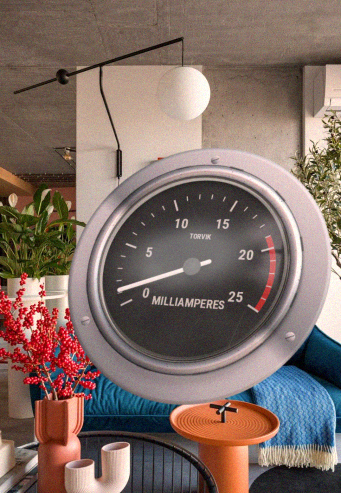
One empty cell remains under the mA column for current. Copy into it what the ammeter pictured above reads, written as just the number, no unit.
1
